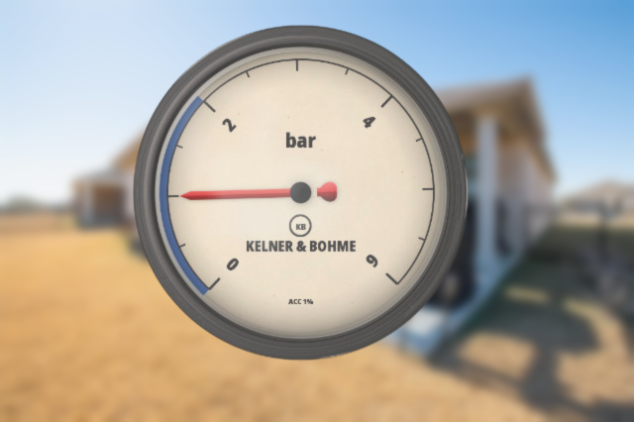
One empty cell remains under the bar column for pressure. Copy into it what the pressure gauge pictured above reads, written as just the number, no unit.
1
